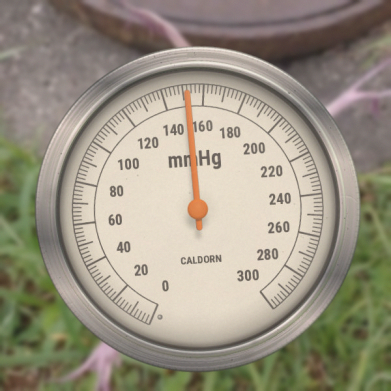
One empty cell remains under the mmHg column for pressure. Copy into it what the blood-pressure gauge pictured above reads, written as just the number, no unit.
152
